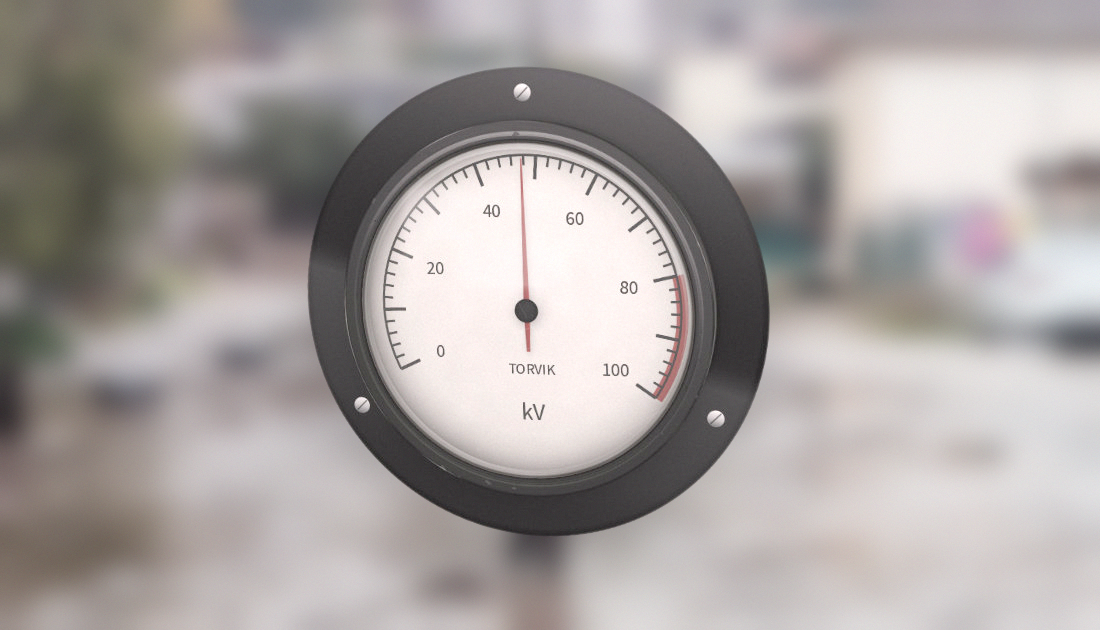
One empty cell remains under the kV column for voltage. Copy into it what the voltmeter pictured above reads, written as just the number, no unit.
48
